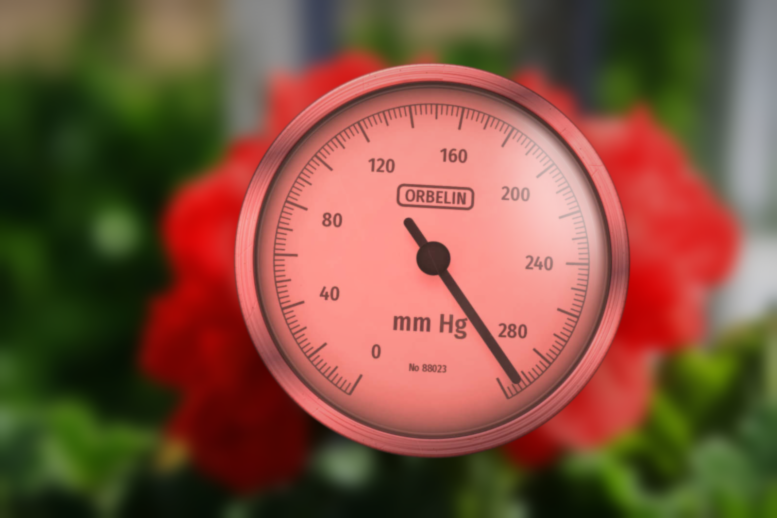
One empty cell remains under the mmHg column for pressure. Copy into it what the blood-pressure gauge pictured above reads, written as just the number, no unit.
294
